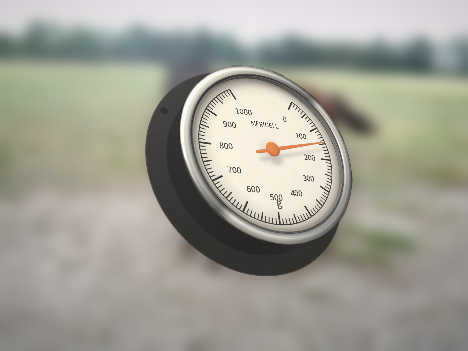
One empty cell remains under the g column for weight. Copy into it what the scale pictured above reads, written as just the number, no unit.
150
